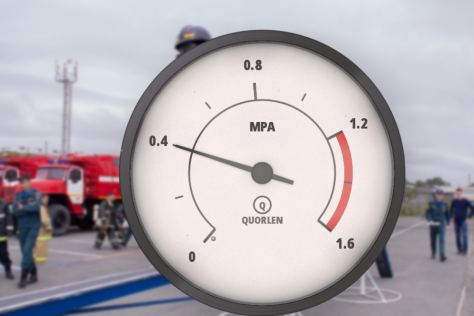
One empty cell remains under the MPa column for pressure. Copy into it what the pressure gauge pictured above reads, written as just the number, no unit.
0.4
